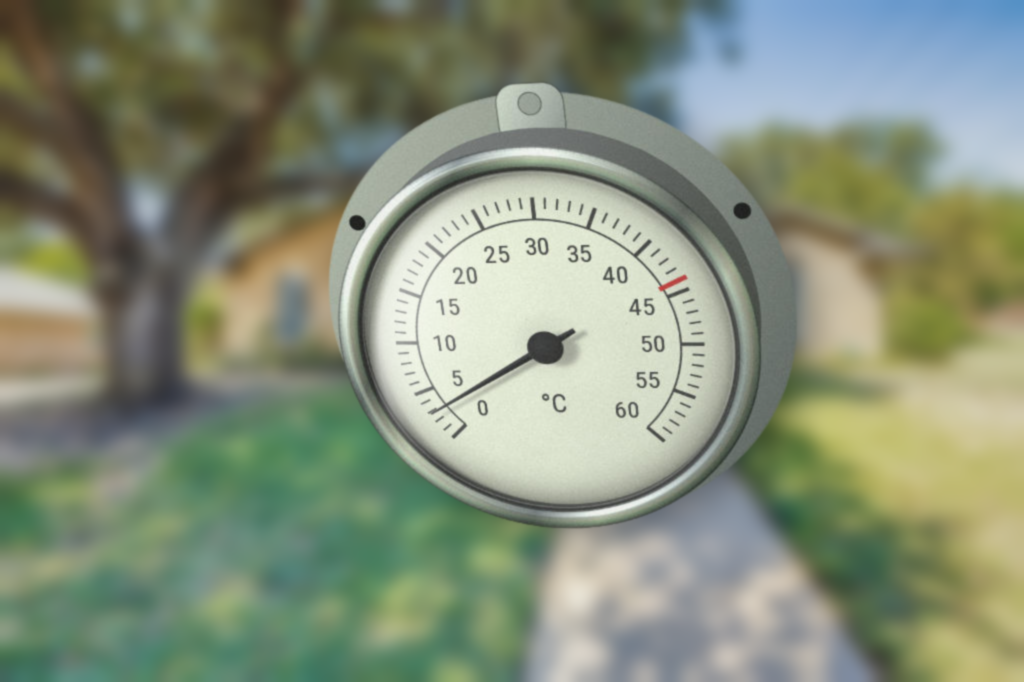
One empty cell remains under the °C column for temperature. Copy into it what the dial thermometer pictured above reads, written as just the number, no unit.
3
